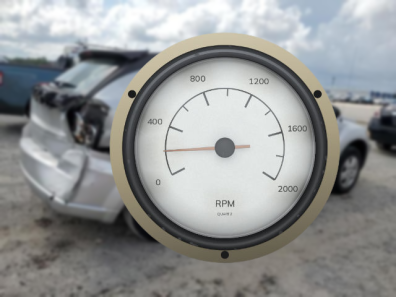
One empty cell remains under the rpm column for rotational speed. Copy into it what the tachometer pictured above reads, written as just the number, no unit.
200
